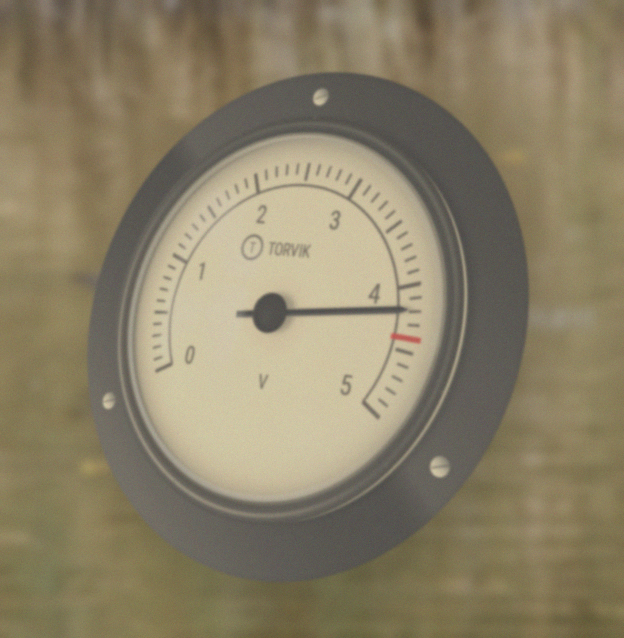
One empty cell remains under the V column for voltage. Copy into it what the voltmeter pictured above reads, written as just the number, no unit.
4.2
